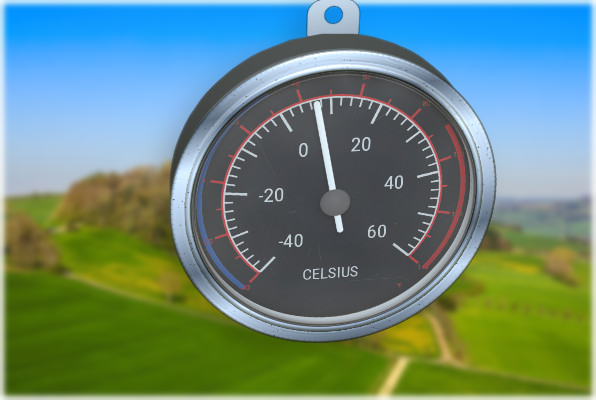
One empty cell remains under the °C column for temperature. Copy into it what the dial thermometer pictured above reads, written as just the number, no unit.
7
